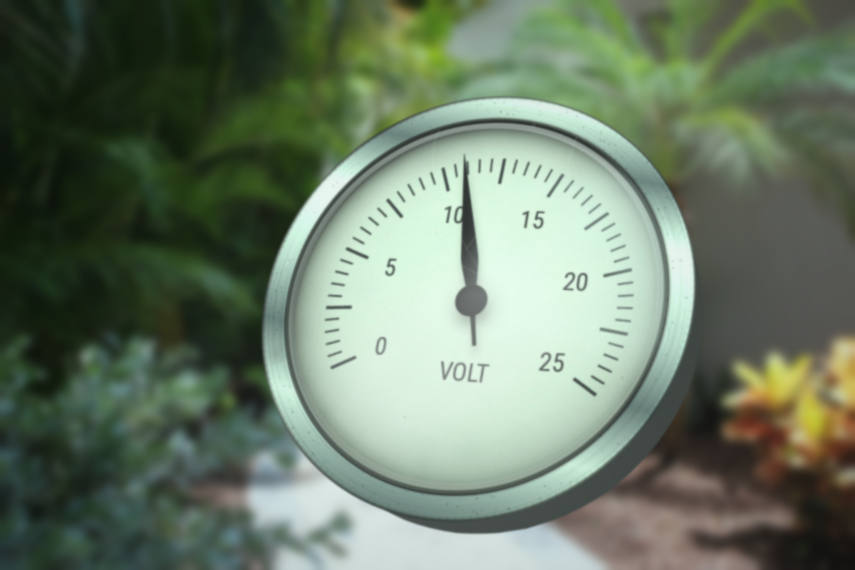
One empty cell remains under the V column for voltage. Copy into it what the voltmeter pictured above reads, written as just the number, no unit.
11
